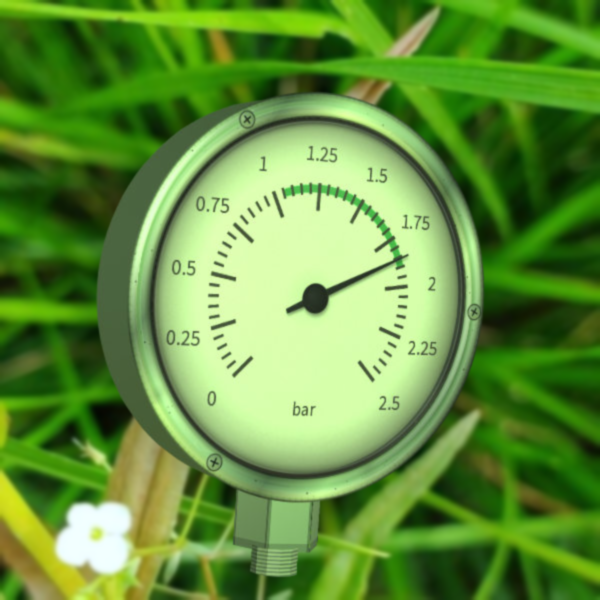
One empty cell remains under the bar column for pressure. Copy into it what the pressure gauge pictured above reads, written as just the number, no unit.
1.85
